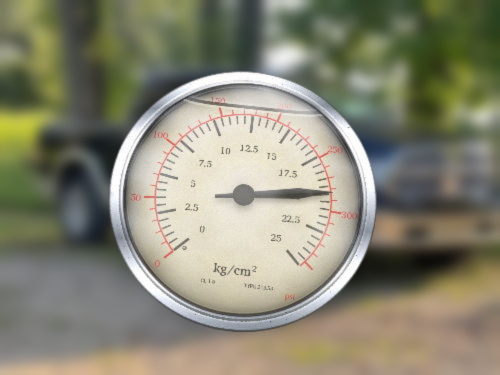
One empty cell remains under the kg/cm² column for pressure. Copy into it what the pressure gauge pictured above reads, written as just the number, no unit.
20
